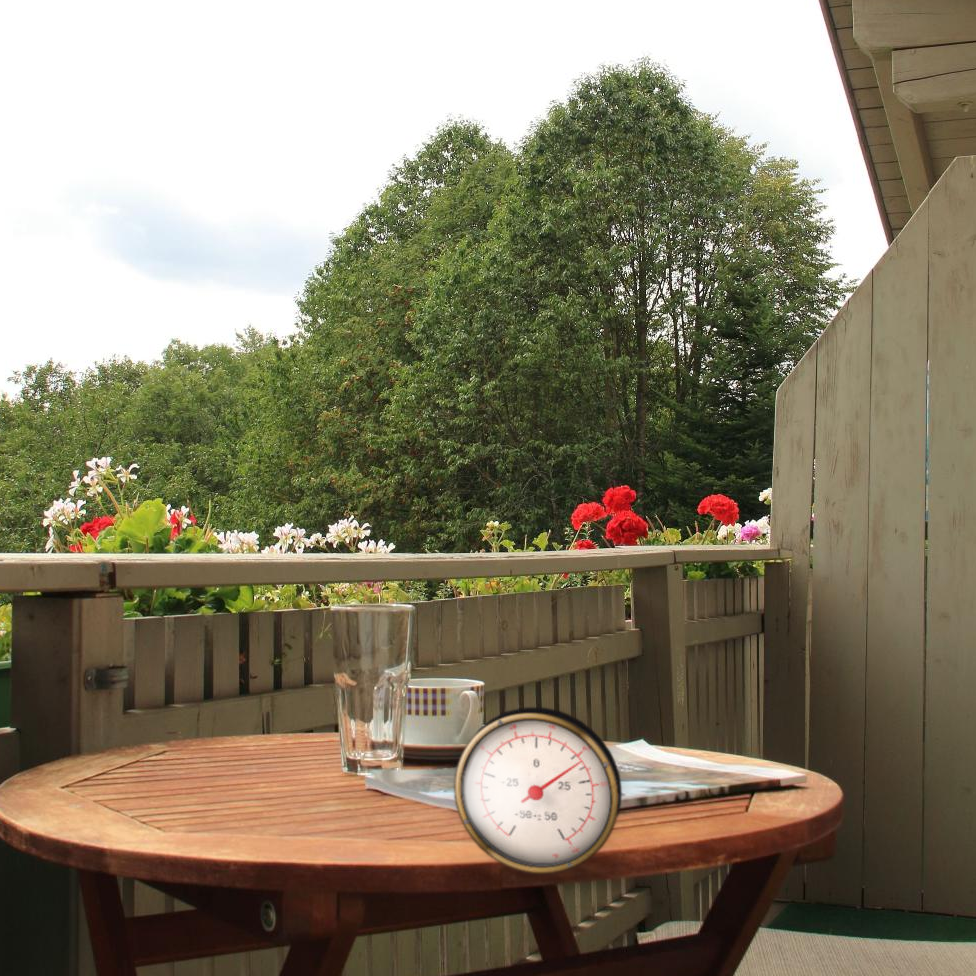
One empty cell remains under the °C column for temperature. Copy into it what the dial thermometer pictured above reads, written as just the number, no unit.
17.5
